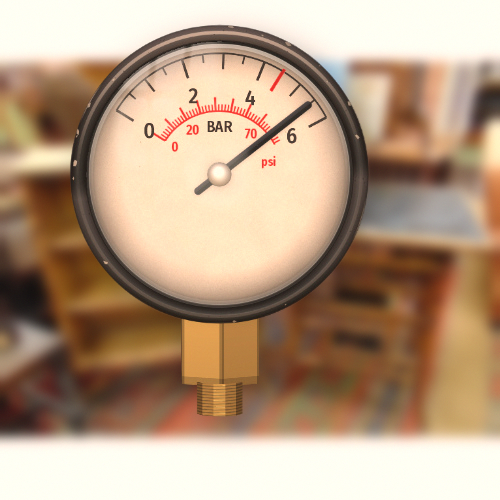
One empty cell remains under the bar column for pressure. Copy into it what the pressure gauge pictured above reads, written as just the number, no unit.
5.5
